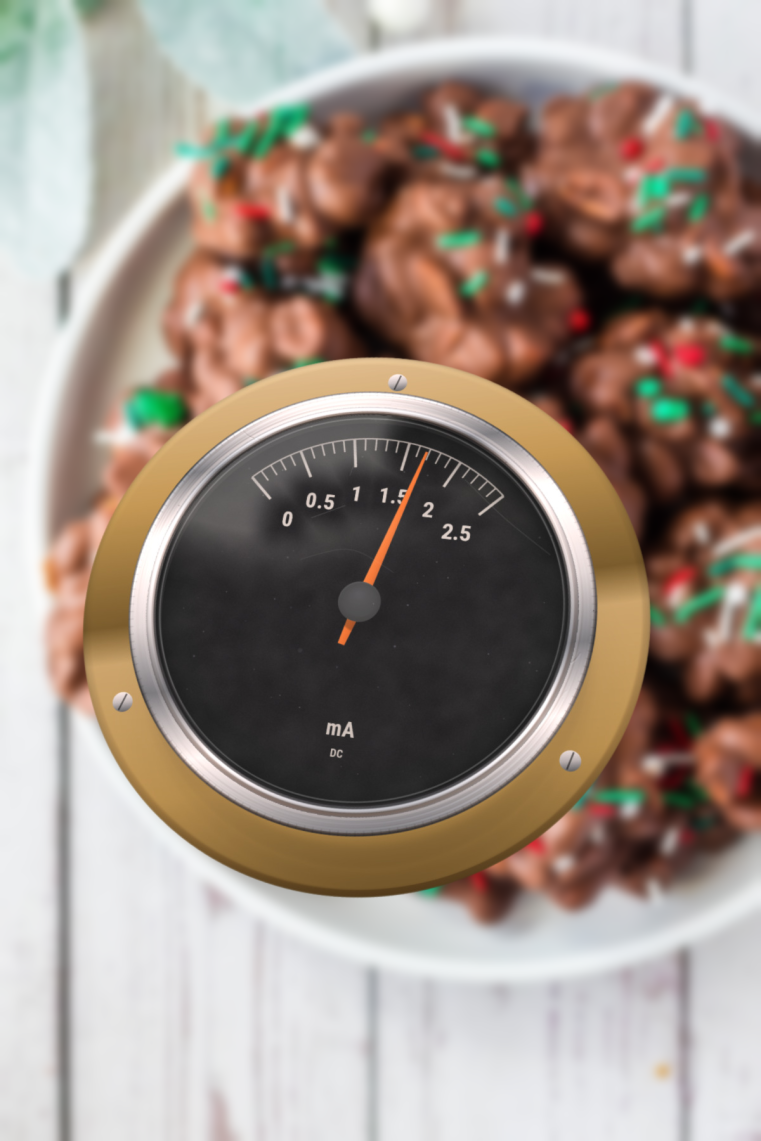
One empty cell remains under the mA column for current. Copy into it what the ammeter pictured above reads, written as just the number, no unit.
1.7
